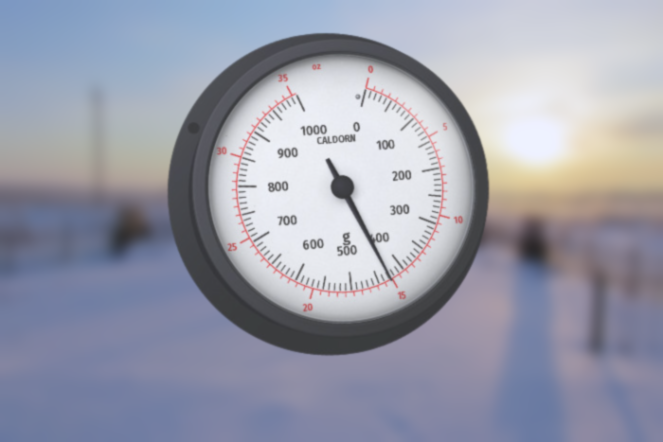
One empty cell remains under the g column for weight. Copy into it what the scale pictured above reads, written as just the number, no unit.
430
